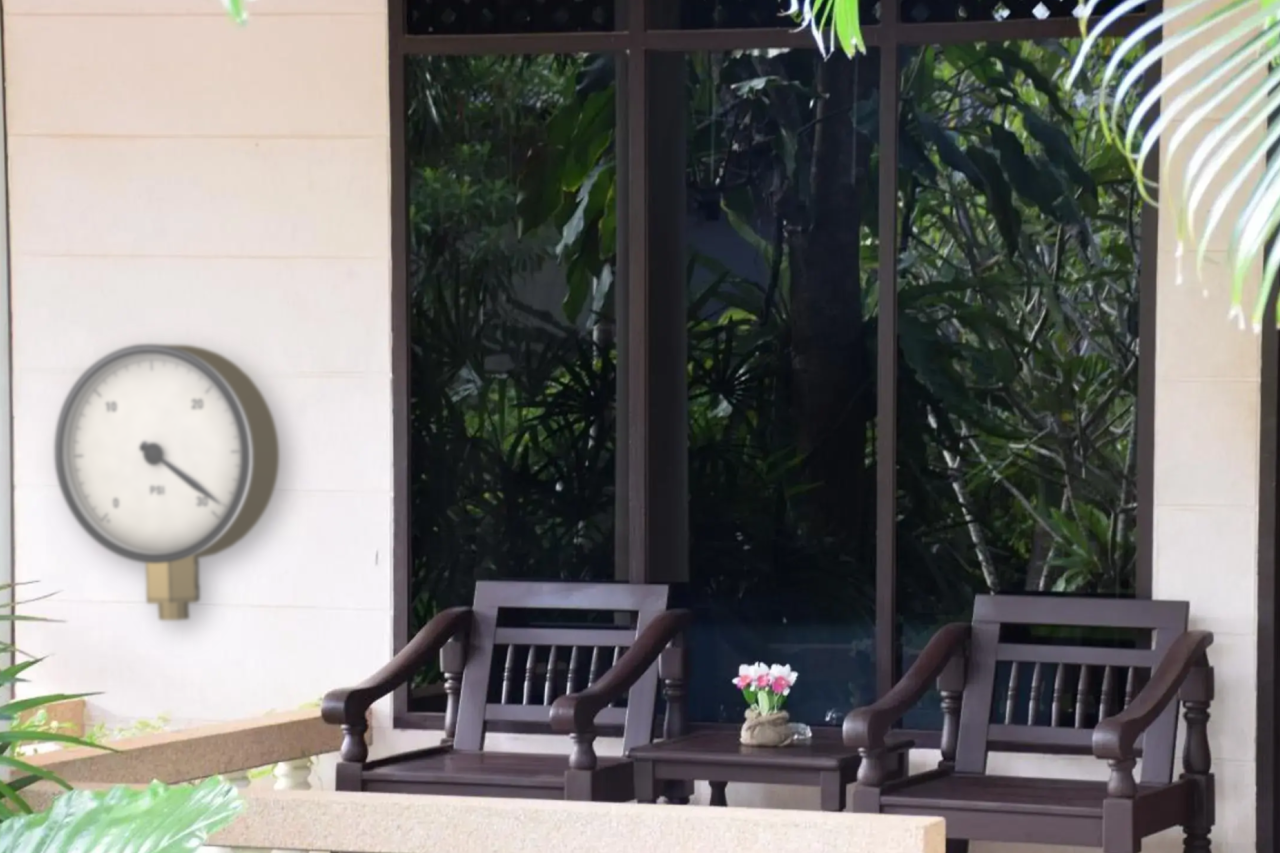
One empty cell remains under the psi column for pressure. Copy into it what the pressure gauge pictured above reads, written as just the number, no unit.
29
